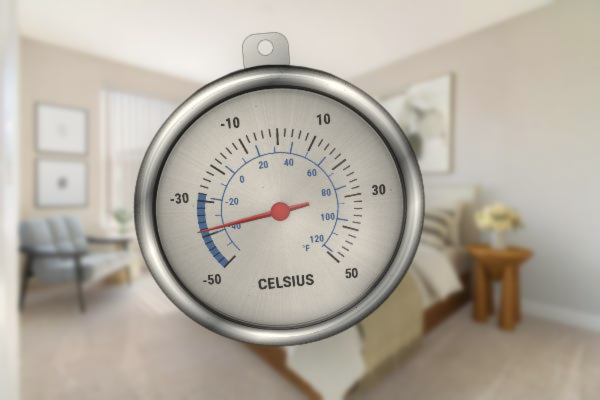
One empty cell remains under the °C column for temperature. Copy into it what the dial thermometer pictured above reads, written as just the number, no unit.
-38
